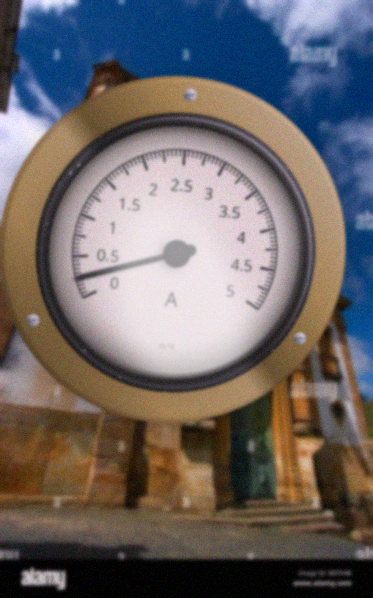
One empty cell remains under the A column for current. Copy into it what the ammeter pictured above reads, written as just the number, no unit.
0.25
